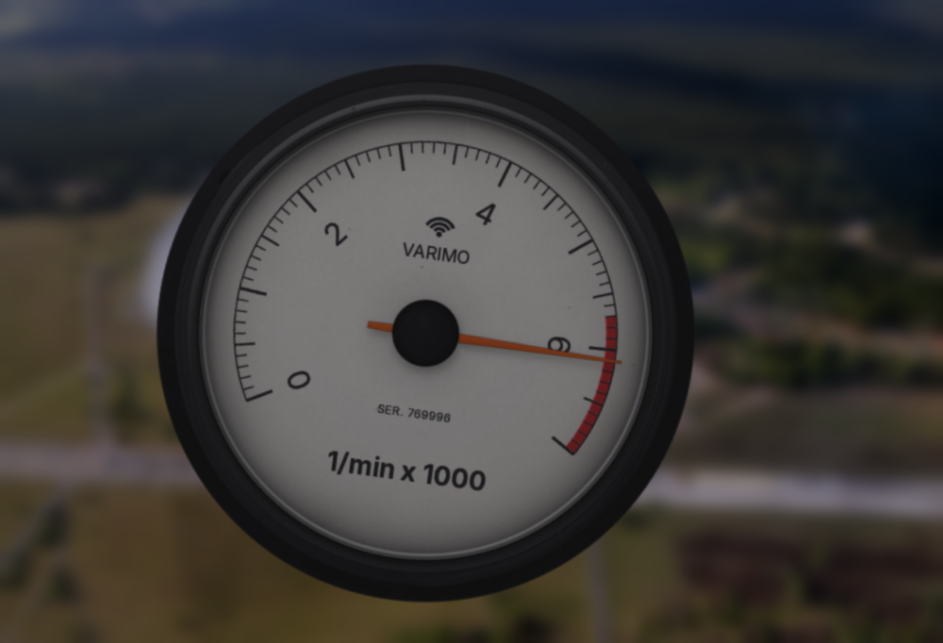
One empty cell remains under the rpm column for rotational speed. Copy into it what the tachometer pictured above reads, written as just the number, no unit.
6100
